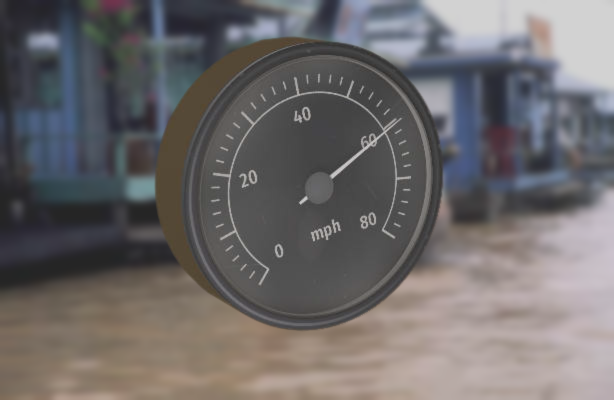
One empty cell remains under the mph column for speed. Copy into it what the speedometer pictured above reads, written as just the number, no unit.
60
